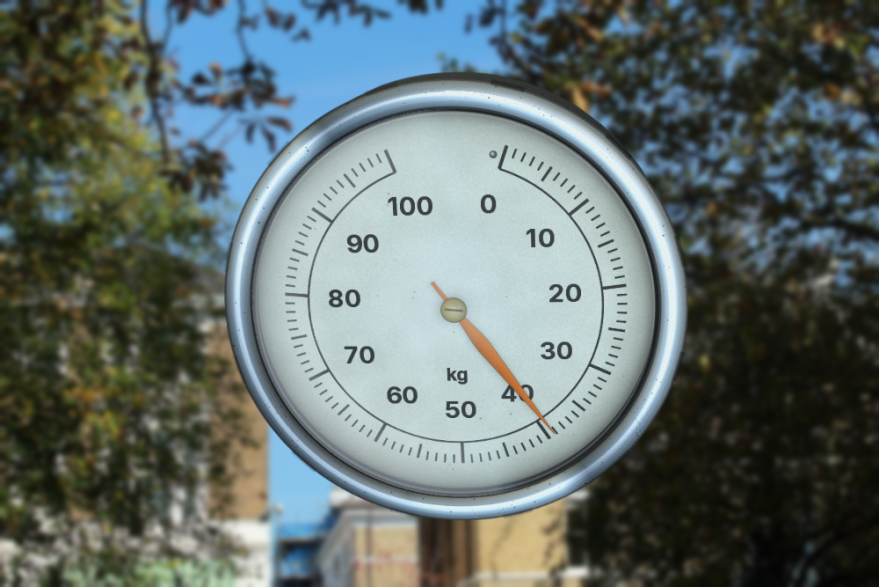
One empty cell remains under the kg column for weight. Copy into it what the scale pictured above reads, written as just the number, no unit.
39
